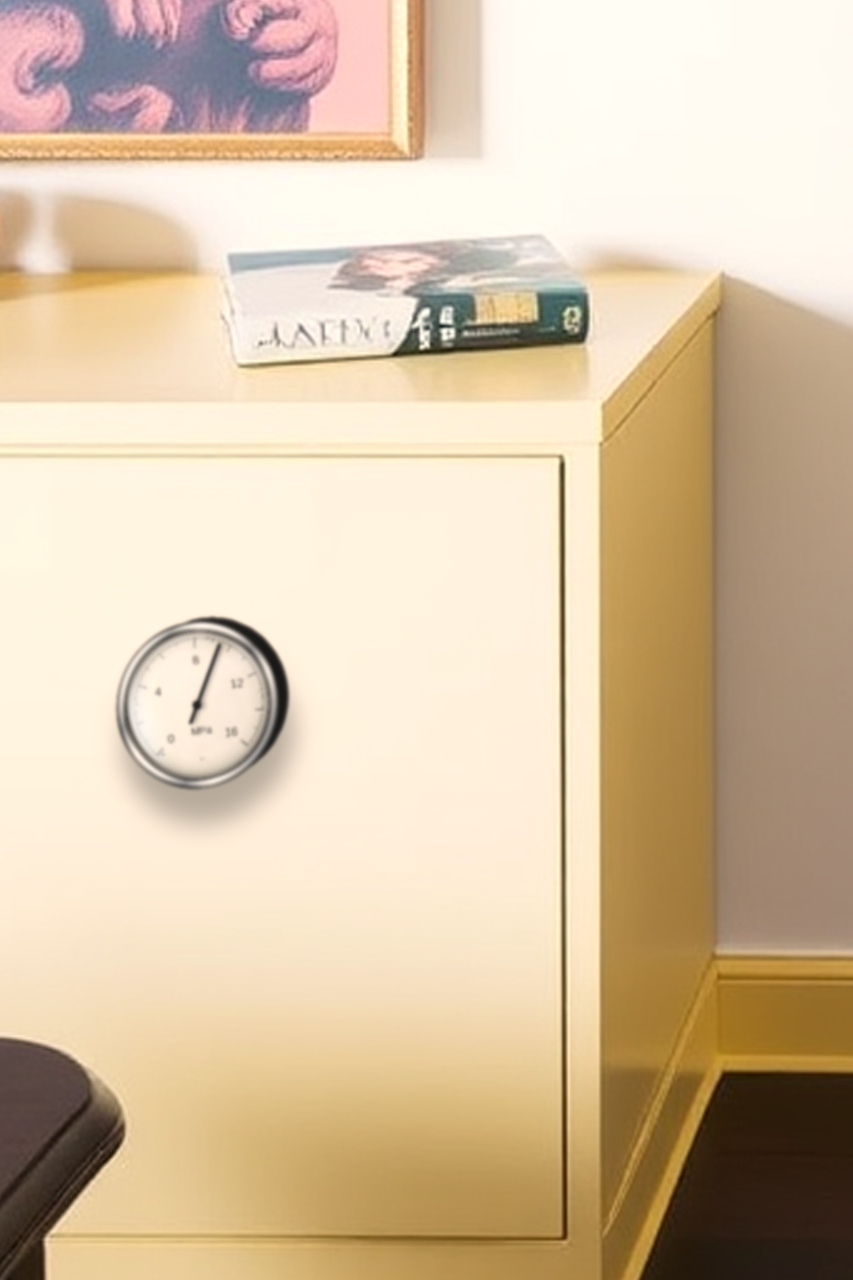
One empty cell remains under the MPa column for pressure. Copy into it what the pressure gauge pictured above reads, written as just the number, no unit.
9.5
